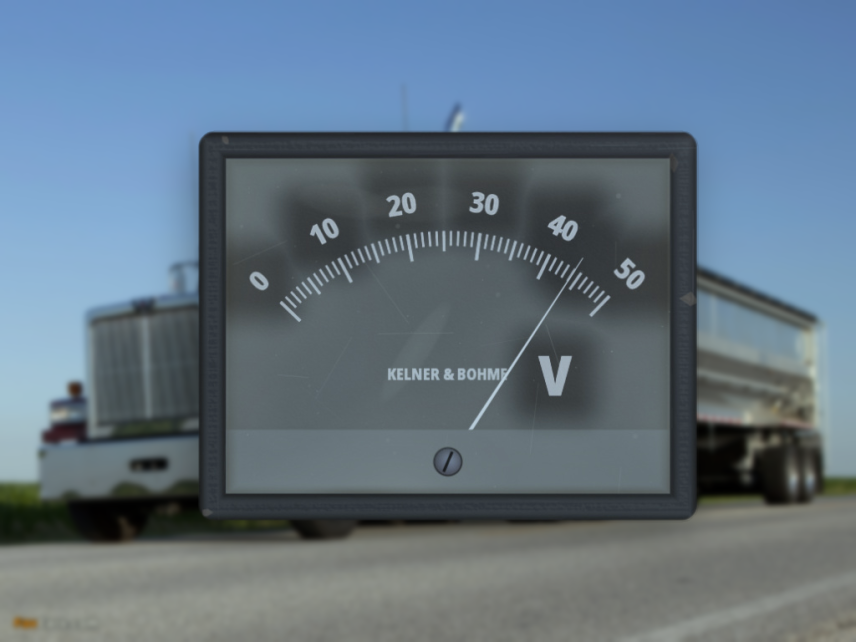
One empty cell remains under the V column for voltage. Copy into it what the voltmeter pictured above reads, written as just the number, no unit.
44
